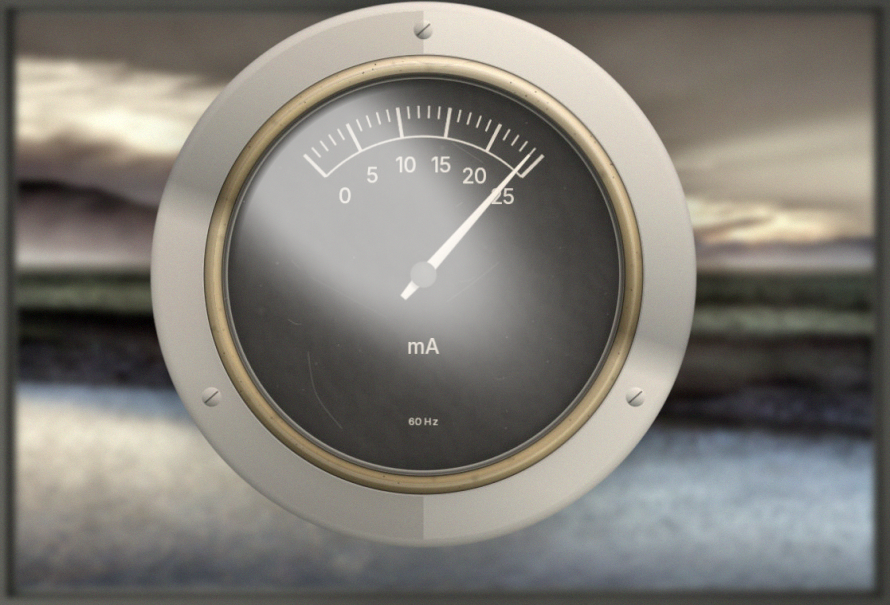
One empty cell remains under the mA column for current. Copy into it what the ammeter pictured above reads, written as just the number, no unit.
24
